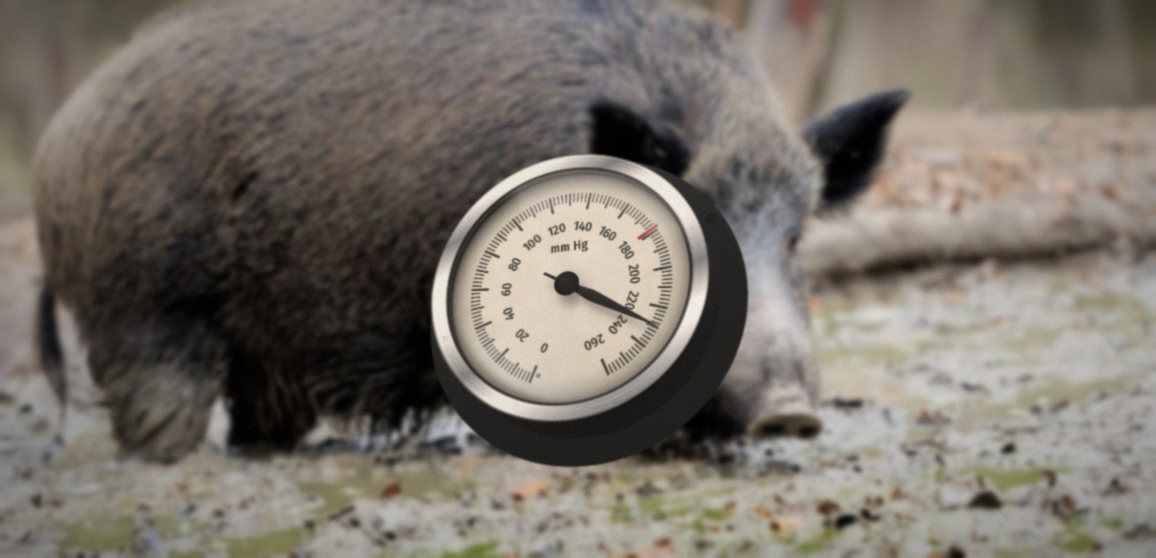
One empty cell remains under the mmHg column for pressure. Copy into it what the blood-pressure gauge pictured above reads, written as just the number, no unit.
230
